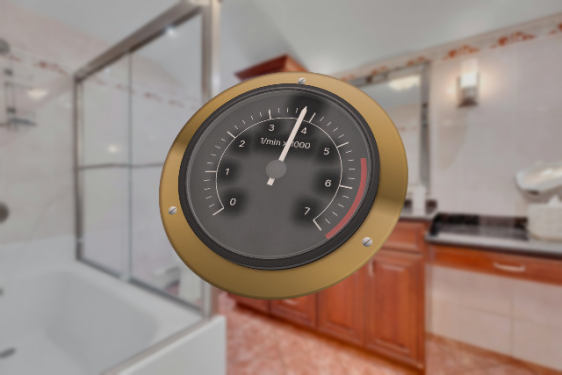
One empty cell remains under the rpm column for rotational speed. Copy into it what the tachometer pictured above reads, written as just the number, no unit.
3800
